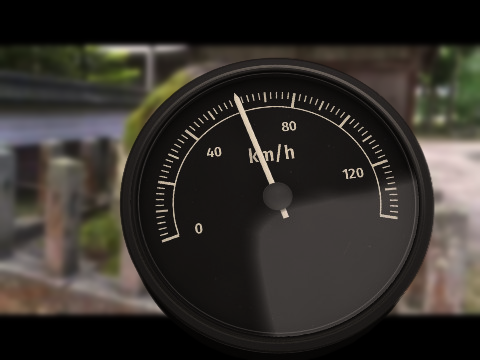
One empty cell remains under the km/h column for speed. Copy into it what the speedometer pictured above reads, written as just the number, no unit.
60
